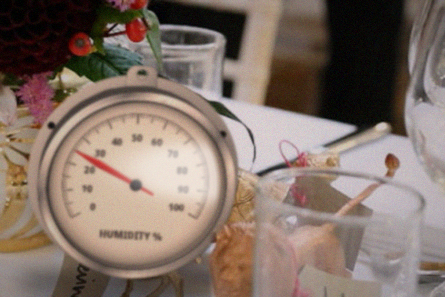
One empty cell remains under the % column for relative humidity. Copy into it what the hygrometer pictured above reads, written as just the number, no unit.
25
